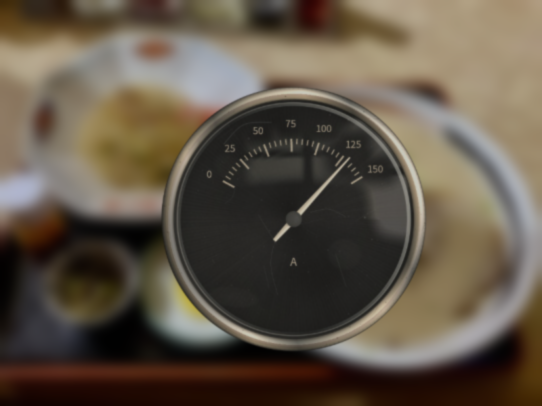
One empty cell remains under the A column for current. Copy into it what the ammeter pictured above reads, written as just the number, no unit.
130
